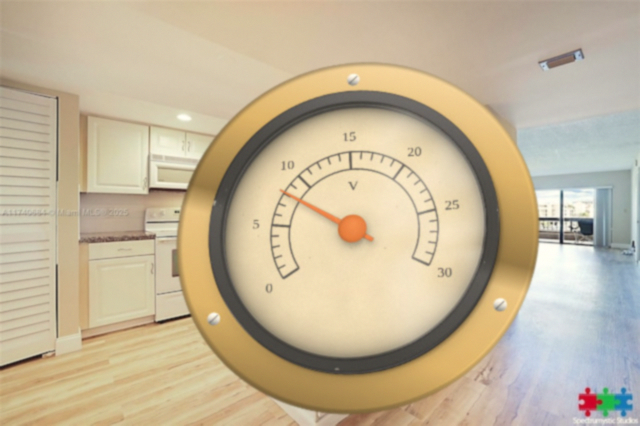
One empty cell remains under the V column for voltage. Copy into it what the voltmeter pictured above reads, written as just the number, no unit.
8
